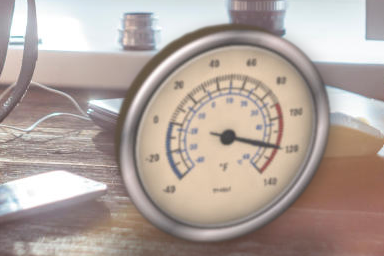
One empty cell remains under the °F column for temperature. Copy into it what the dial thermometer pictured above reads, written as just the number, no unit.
120
